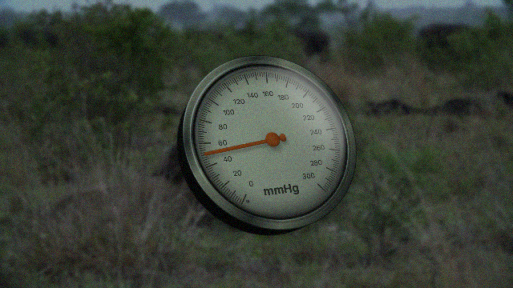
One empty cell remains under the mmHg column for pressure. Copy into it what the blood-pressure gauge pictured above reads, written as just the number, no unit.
50
